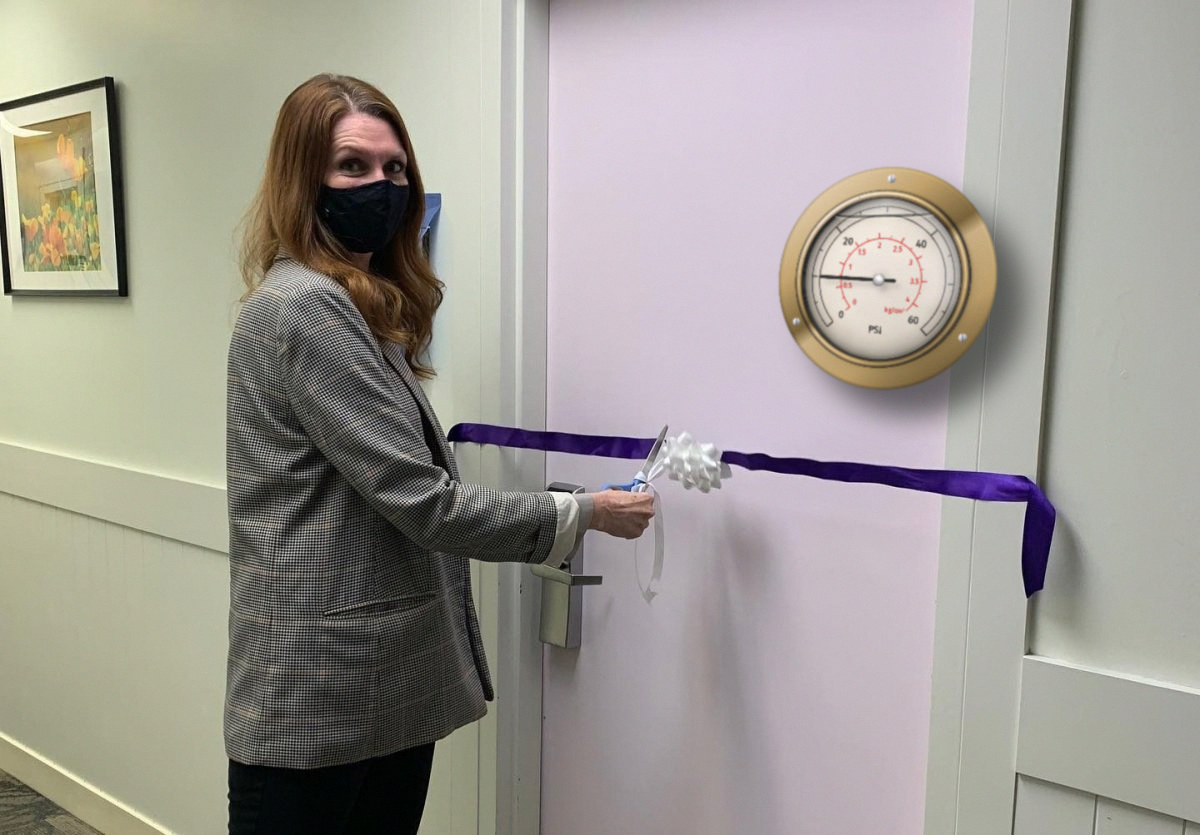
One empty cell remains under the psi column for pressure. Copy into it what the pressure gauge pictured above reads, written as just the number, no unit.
10
